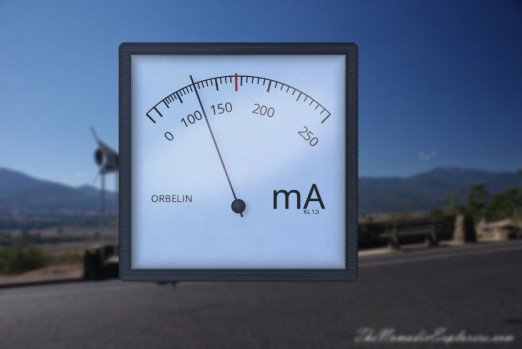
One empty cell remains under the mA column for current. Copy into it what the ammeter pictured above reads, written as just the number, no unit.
125
